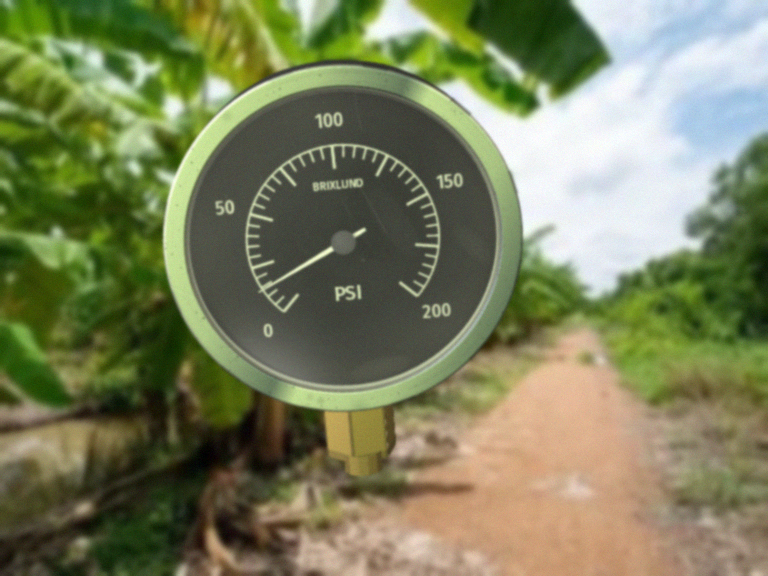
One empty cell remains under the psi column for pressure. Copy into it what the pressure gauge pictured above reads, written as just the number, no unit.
15
